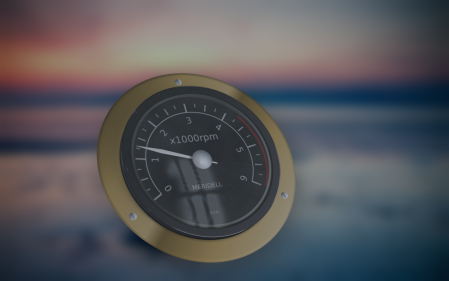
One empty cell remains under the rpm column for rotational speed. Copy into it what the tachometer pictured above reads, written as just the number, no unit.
1250
